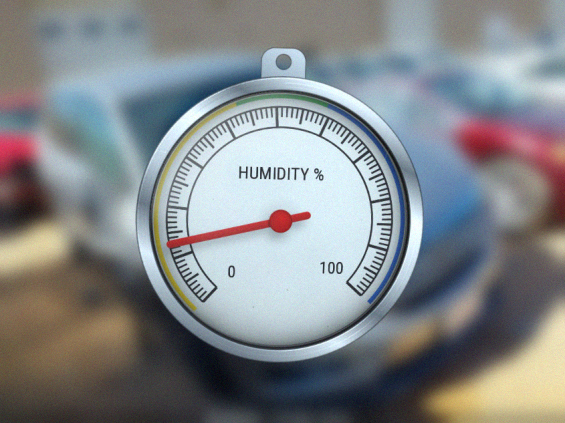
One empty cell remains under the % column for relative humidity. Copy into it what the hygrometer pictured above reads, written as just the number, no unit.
13
